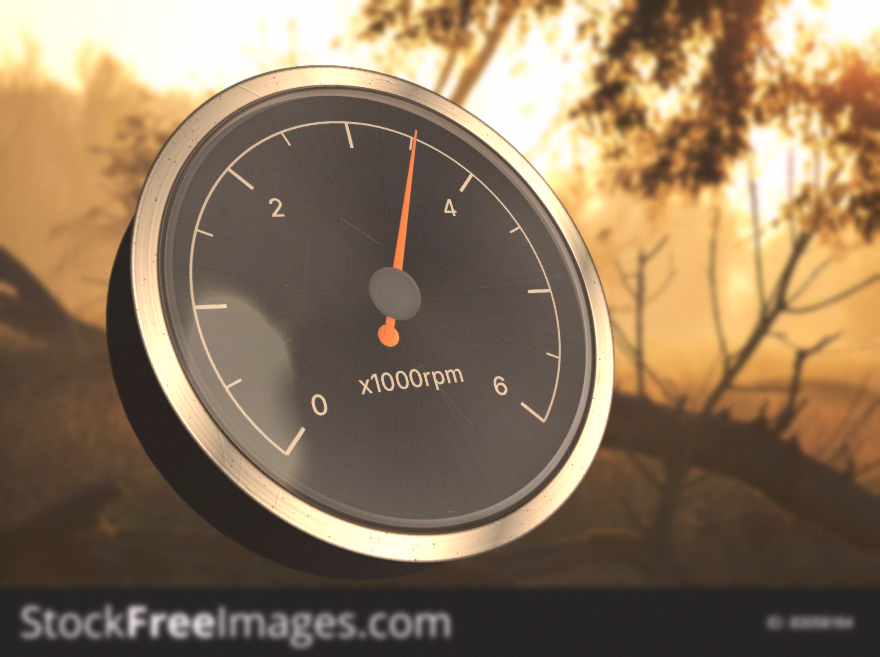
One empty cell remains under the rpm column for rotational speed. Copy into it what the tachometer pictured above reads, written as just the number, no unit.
3500
